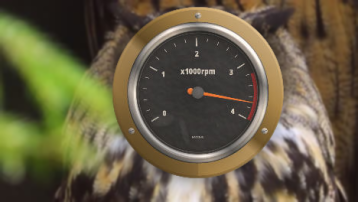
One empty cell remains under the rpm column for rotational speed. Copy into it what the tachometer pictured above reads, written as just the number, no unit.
3700
